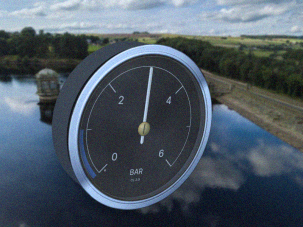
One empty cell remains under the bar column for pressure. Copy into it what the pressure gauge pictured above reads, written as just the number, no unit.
3
